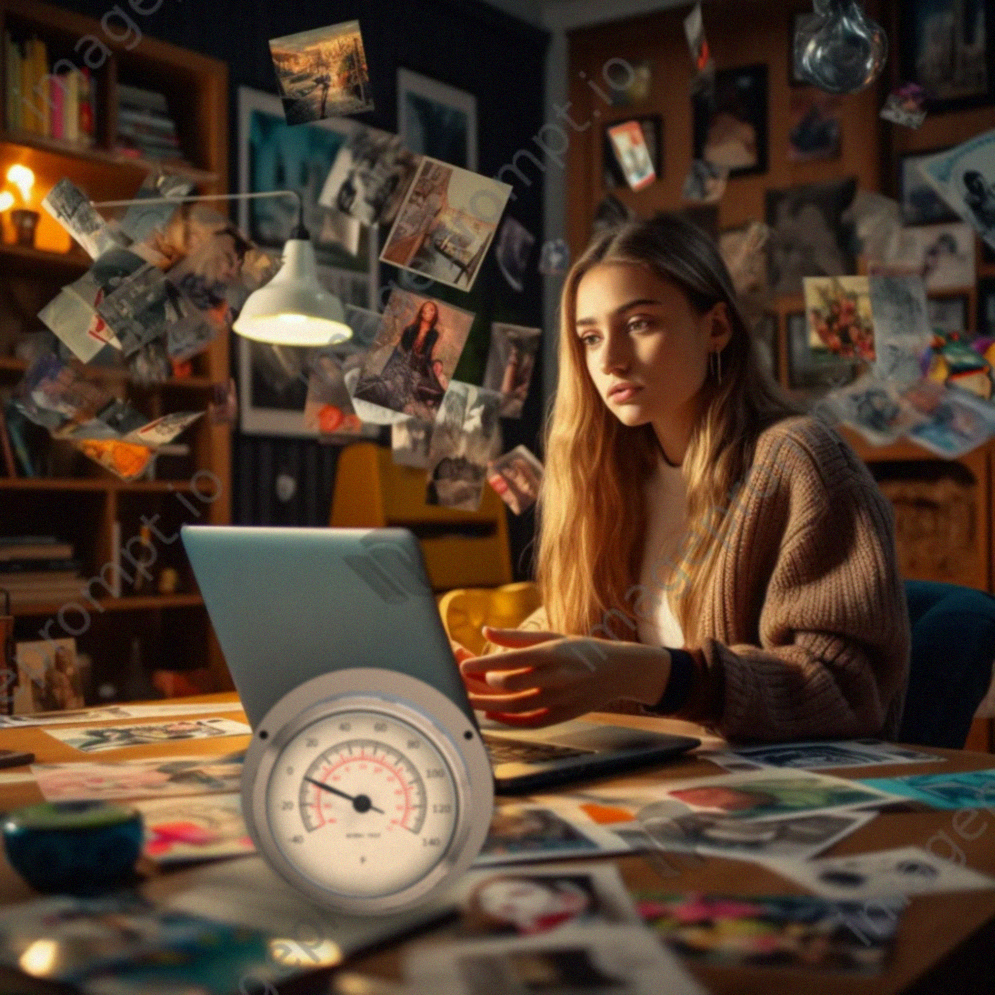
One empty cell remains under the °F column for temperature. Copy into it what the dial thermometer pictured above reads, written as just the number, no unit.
0
